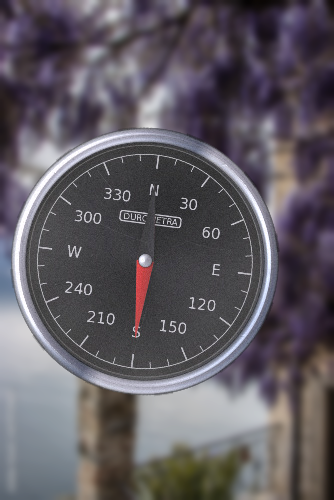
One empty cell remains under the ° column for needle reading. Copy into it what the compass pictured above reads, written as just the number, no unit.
180
